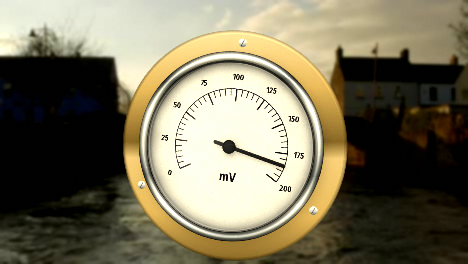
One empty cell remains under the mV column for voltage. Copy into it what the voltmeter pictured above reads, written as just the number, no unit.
185
